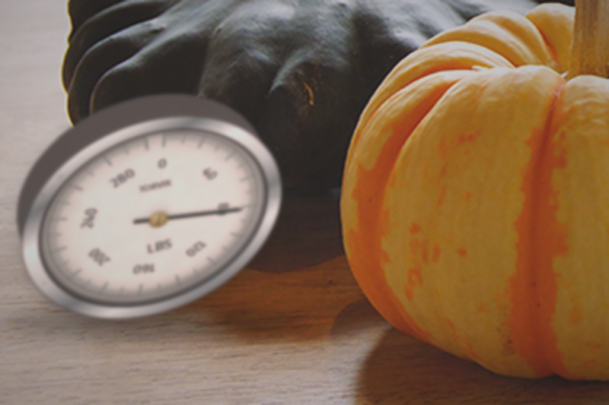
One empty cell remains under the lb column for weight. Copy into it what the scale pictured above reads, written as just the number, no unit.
80
